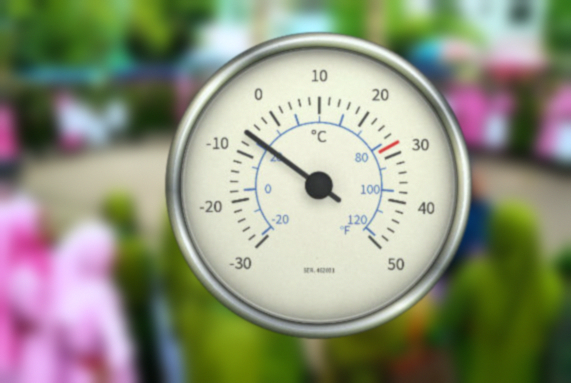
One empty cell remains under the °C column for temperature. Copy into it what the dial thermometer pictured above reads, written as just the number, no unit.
-6
